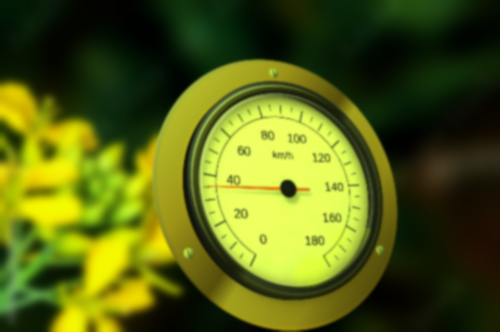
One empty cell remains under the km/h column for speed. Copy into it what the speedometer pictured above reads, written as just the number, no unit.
35
